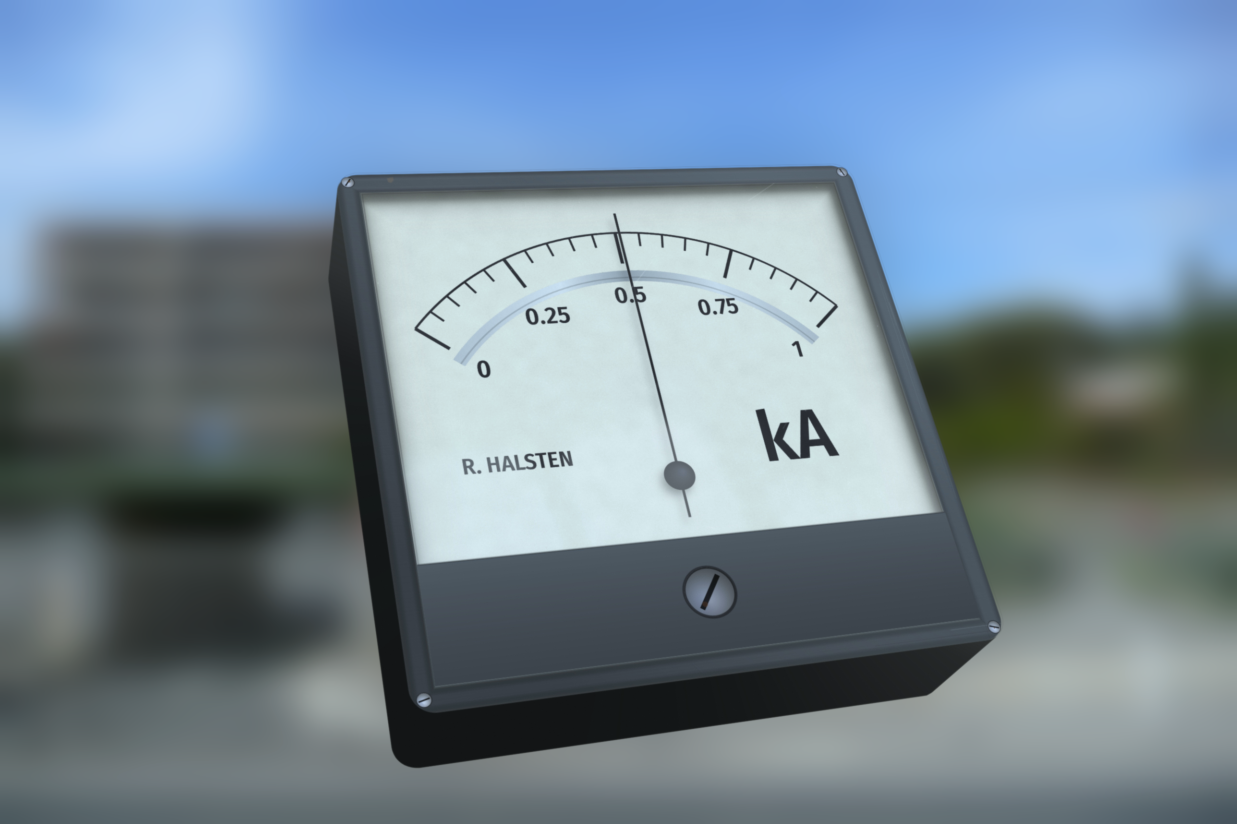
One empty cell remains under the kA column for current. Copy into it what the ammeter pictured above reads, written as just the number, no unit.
0.5
